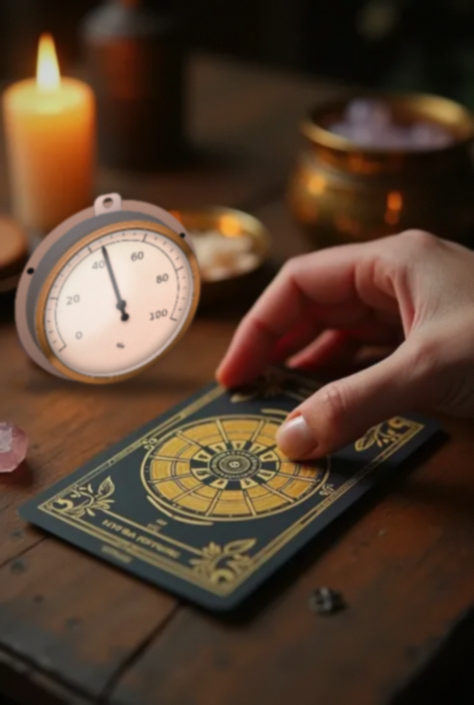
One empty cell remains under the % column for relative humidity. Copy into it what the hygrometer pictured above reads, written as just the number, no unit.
44
